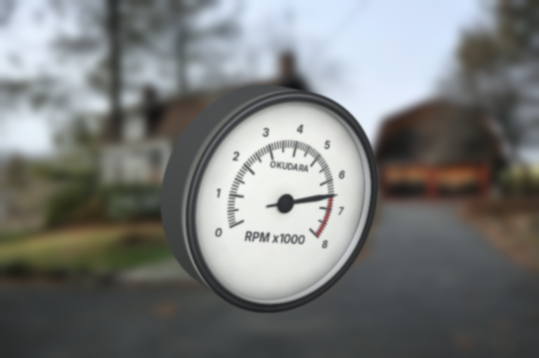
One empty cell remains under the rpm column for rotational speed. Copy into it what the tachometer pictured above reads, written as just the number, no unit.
6500
